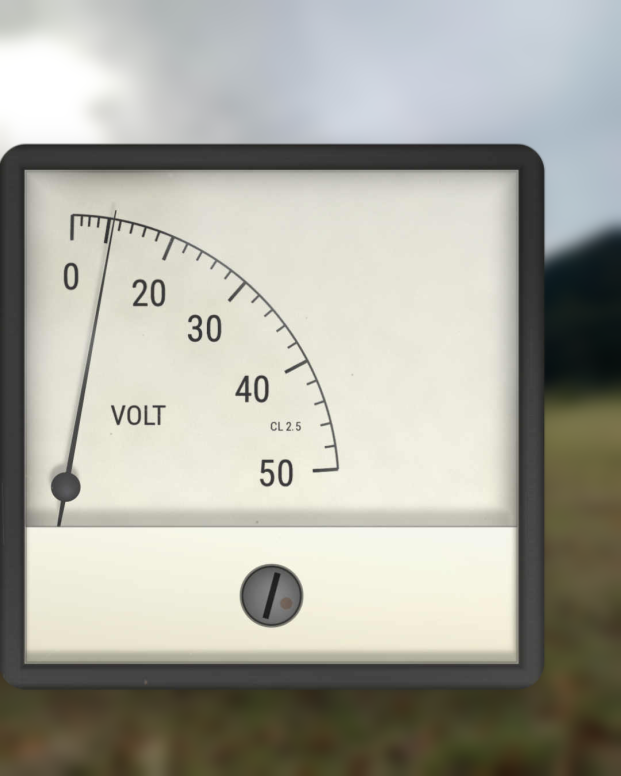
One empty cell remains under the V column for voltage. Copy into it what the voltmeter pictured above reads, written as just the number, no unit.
11
